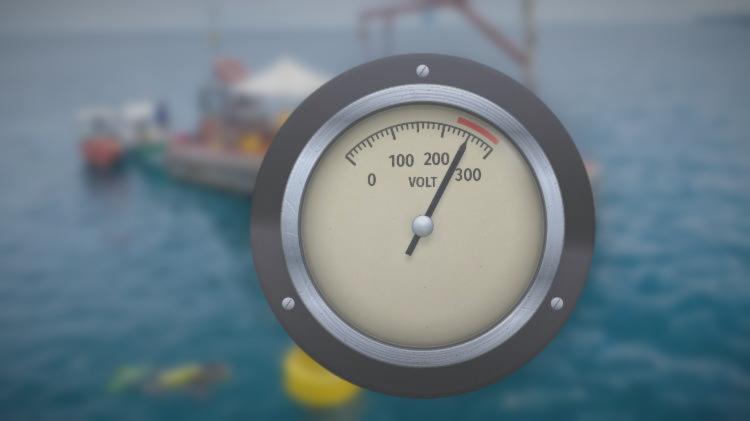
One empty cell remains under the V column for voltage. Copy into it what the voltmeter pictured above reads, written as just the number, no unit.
250
